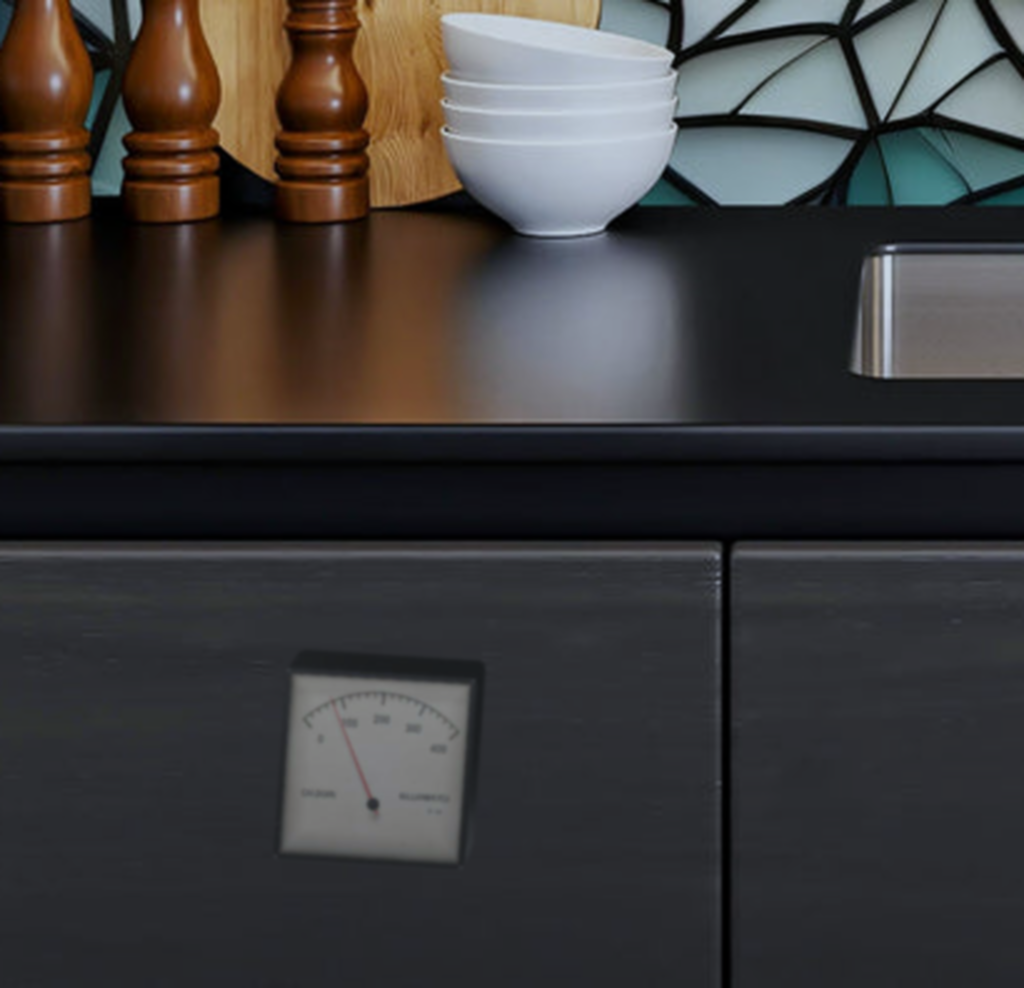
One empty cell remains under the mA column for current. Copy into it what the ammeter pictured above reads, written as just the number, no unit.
80
